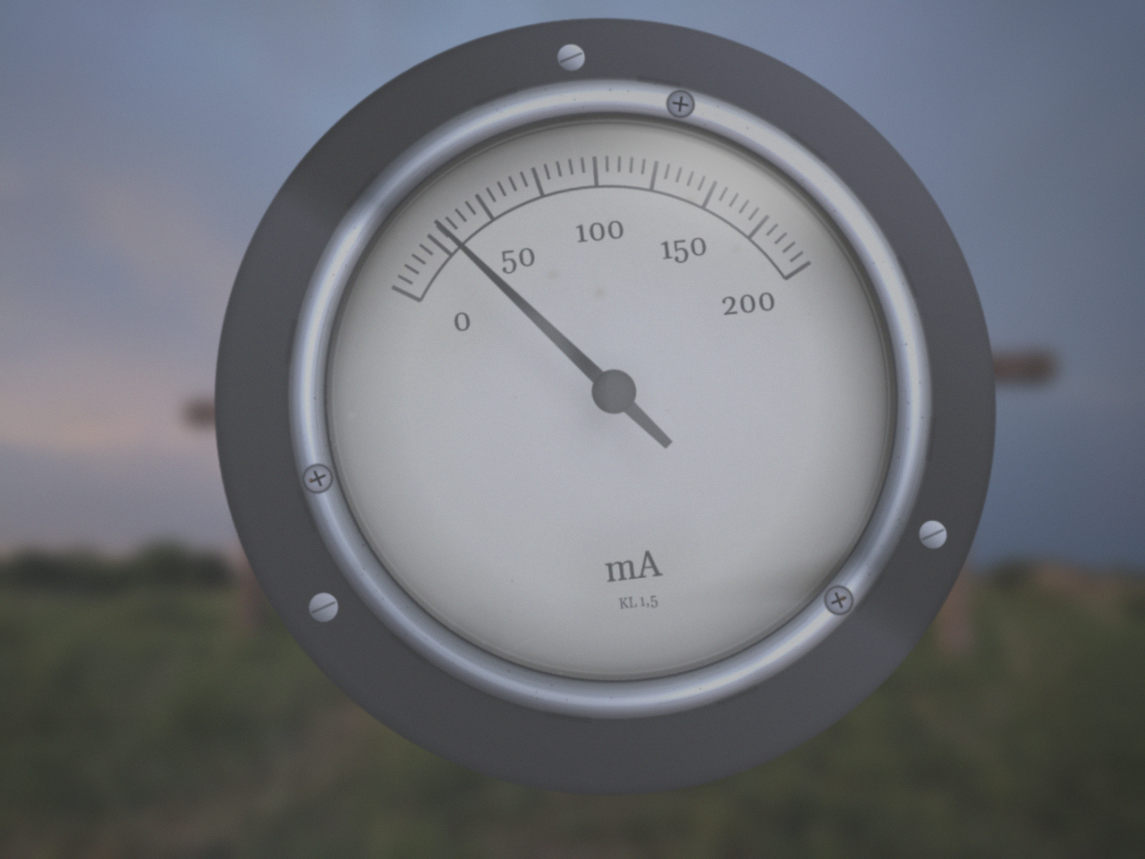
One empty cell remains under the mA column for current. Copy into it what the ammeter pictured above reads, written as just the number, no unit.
30
